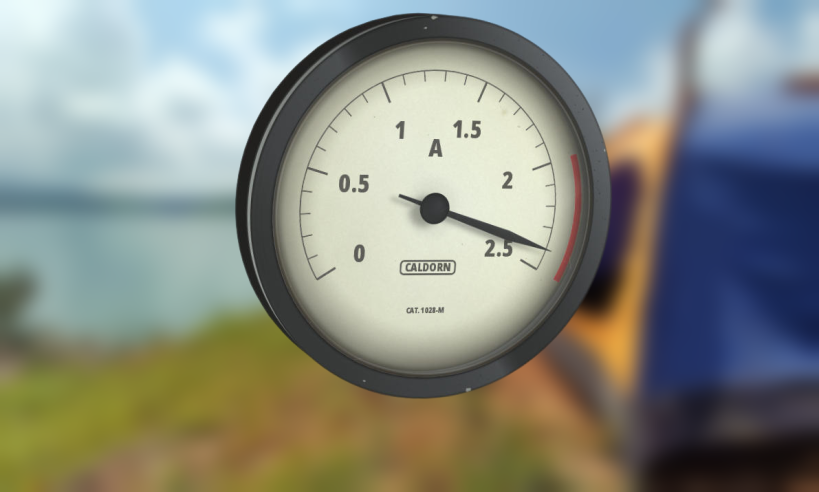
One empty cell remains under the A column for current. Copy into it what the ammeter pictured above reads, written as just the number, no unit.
2.4
